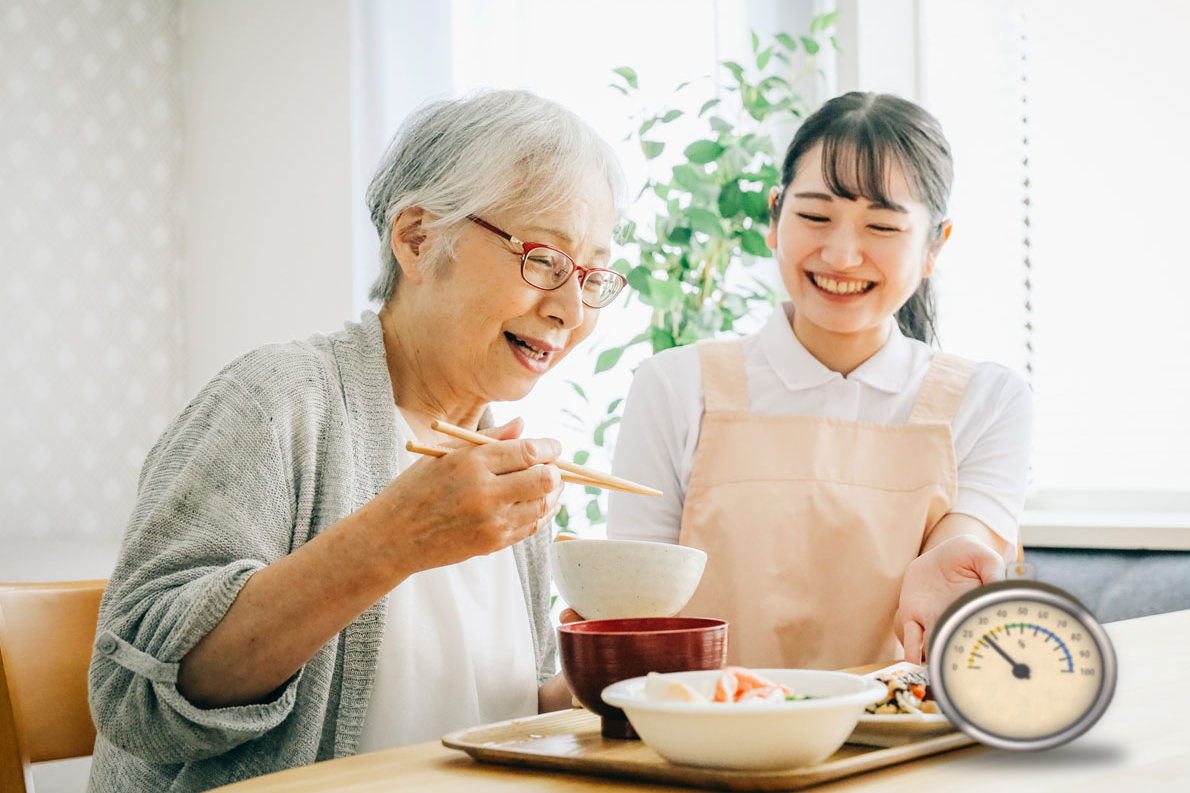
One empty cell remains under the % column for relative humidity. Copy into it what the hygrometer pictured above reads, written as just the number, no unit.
25
